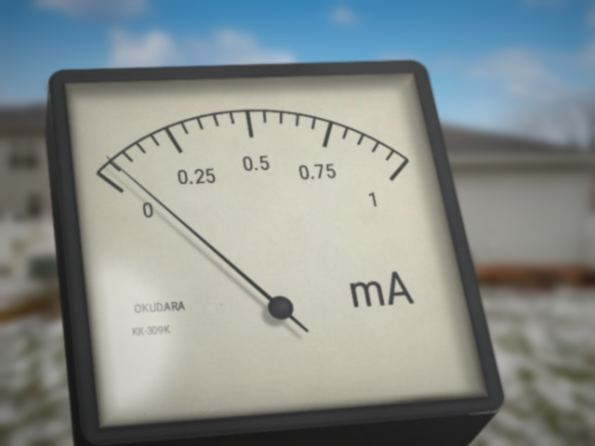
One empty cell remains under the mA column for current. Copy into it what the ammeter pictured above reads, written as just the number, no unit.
0.05
